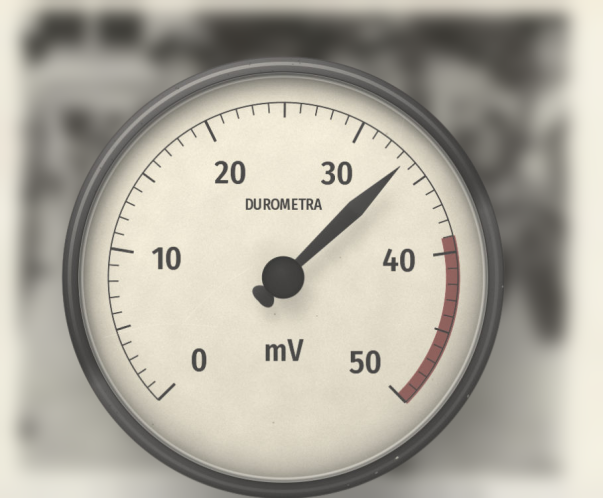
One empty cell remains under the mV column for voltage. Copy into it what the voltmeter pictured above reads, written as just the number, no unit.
33.5
